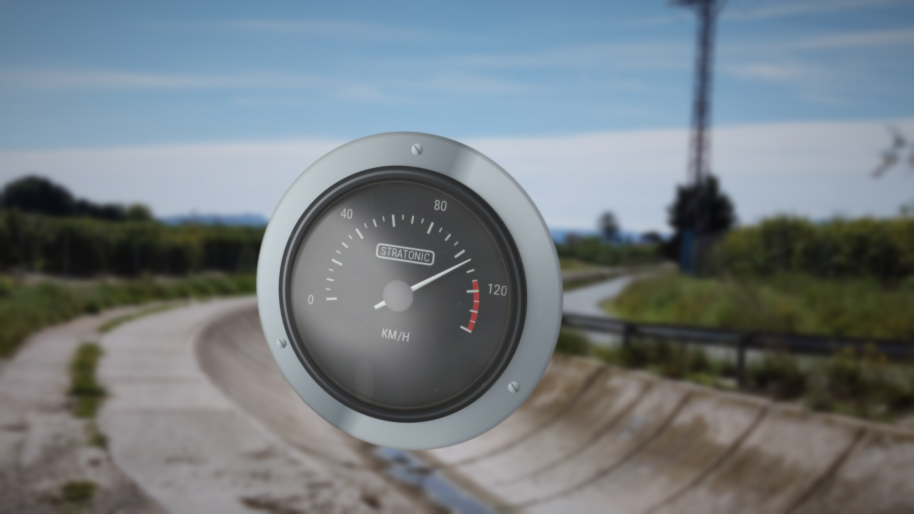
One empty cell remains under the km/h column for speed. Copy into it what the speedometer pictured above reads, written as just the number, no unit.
105
